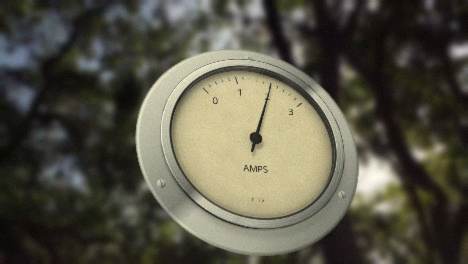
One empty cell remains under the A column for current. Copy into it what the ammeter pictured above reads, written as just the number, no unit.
2
